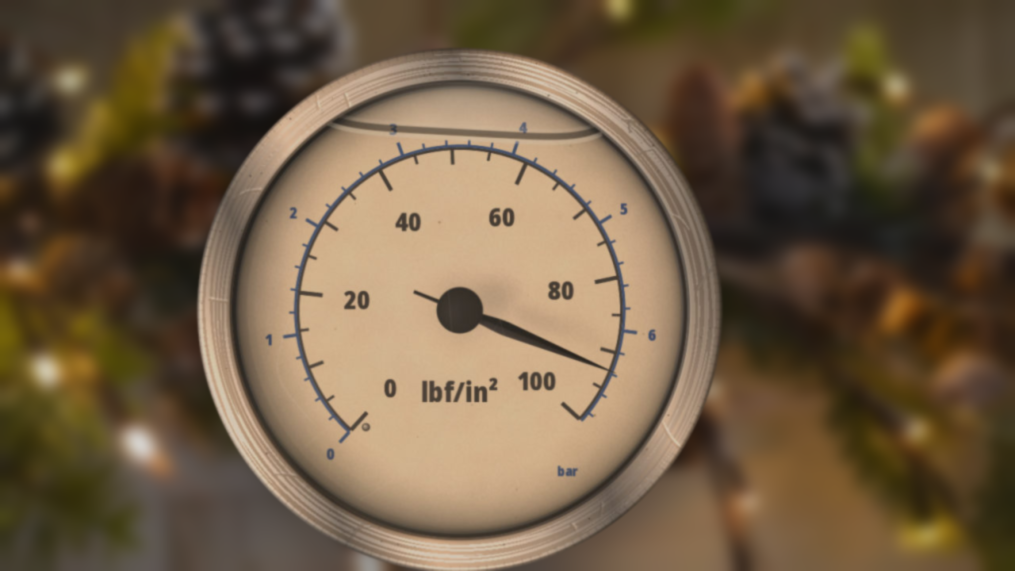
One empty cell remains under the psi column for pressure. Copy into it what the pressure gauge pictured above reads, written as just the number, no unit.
92.5
